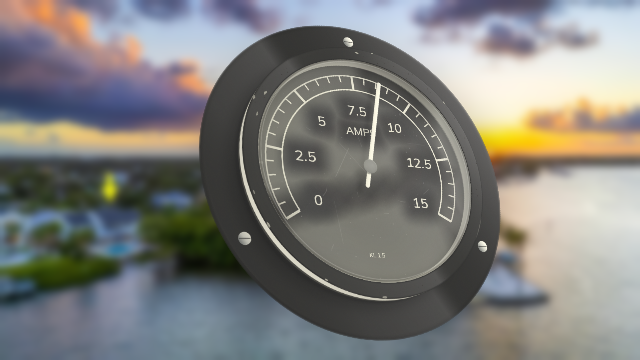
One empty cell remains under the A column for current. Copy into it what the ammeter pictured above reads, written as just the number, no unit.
8.5
